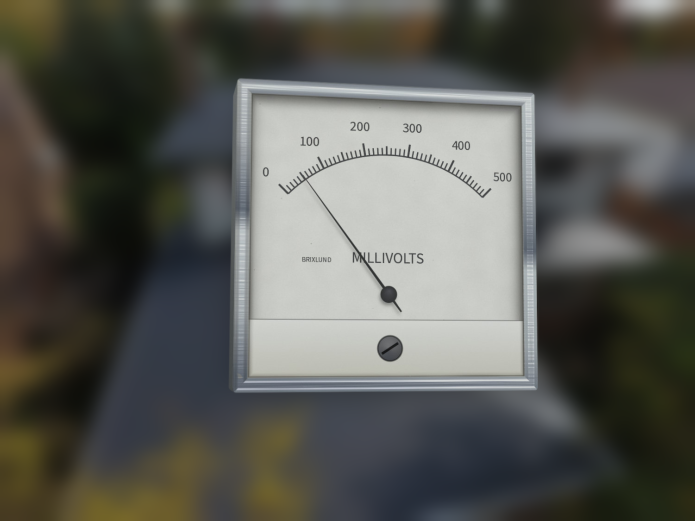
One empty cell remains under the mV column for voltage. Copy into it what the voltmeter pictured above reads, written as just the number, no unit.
50
